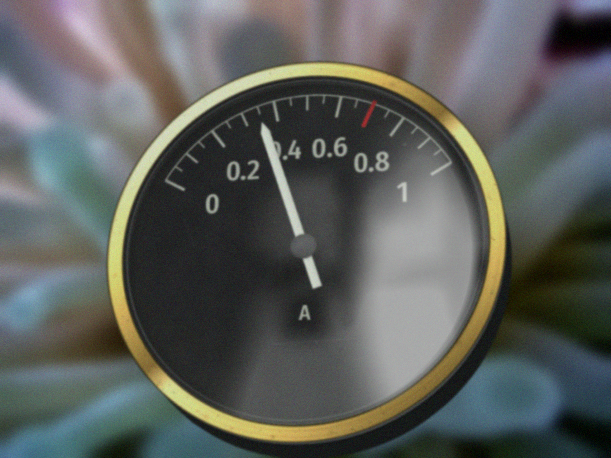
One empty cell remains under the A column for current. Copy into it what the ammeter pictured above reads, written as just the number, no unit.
0.35
